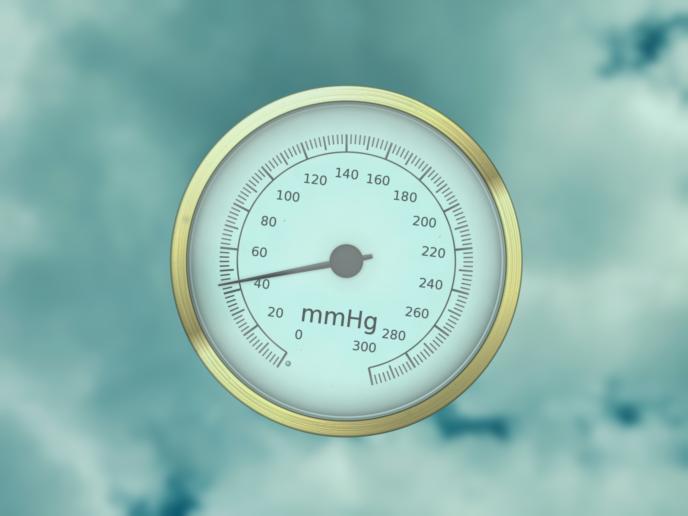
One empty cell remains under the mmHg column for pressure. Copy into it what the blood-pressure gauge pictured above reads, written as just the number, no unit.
44
